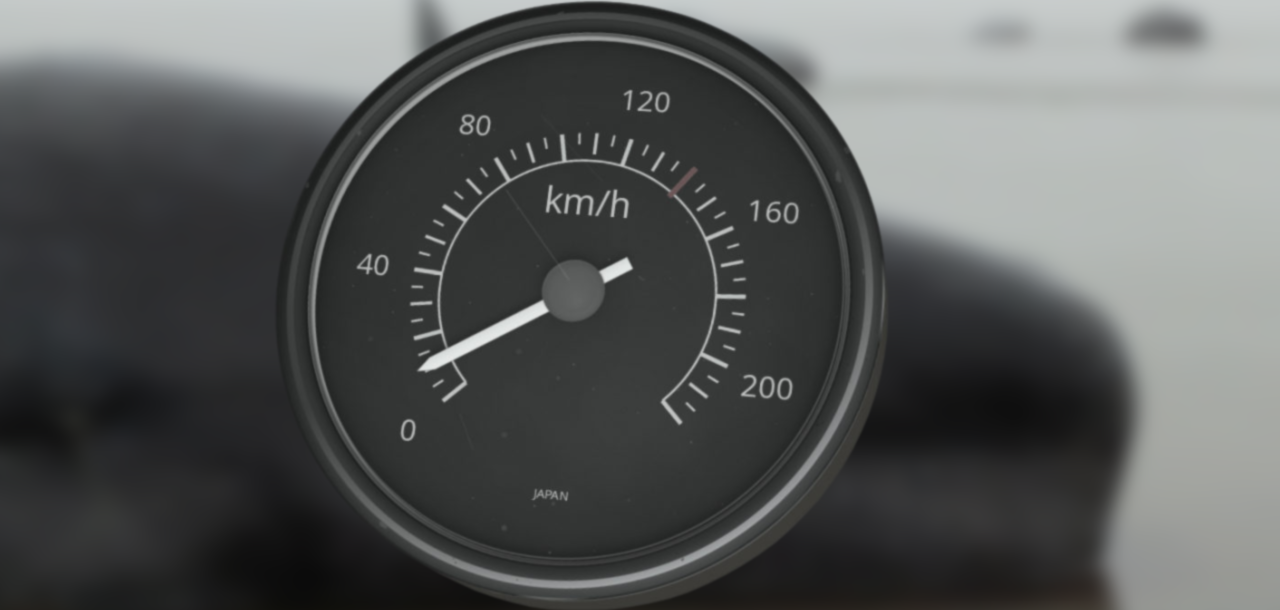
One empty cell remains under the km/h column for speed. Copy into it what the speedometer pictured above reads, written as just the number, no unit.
10
